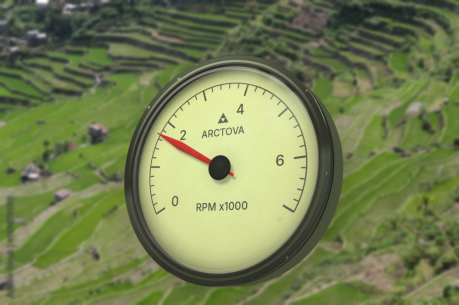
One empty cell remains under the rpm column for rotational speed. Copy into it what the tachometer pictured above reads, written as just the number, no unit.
1700
